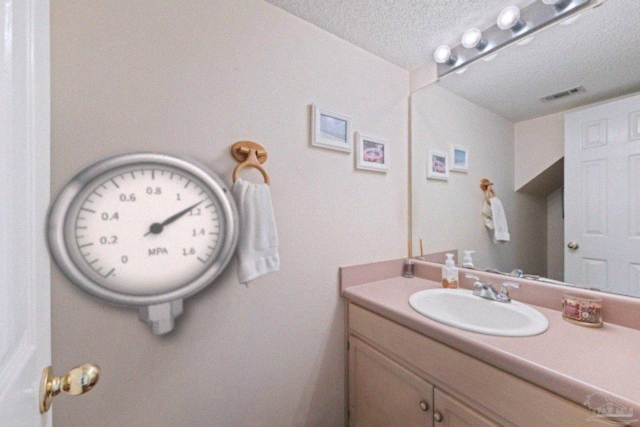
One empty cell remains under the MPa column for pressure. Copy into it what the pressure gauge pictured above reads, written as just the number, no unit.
1.15
